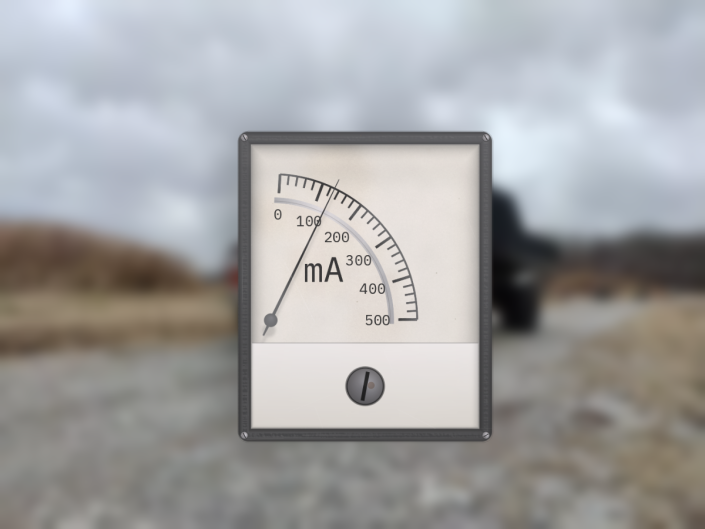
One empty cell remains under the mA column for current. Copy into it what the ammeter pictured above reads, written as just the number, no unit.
130
